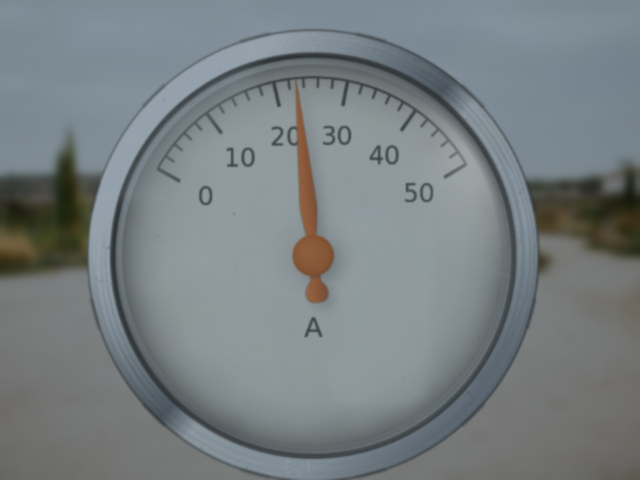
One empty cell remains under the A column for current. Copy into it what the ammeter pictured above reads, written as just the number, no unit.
23
